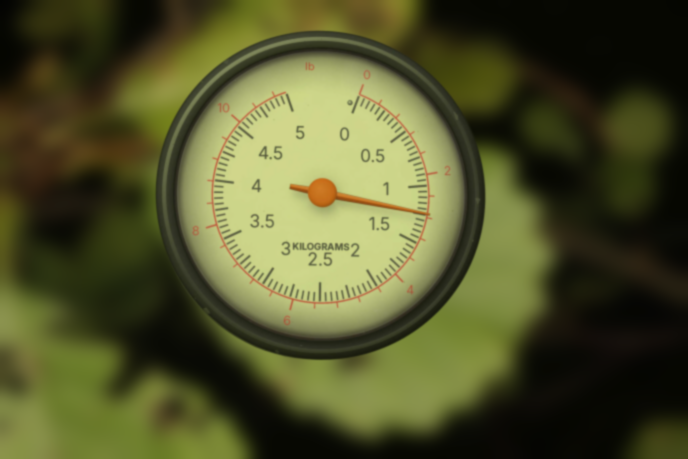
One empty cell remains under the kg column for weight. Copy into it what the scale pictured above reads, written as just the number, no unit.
1.25
